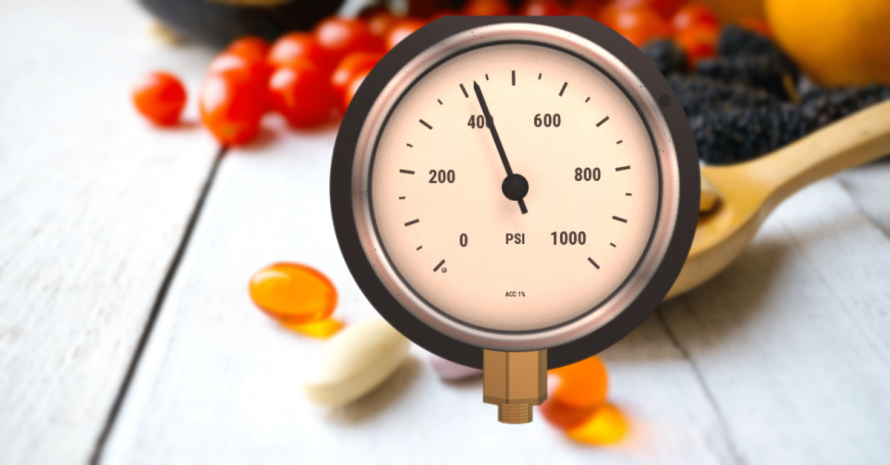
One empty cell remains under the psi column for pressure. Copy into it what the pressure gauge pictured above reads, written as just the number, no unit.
425
